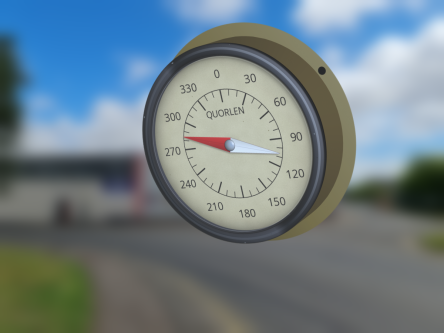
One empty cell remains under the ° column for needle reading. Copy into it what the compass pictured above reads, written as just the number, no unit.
285
